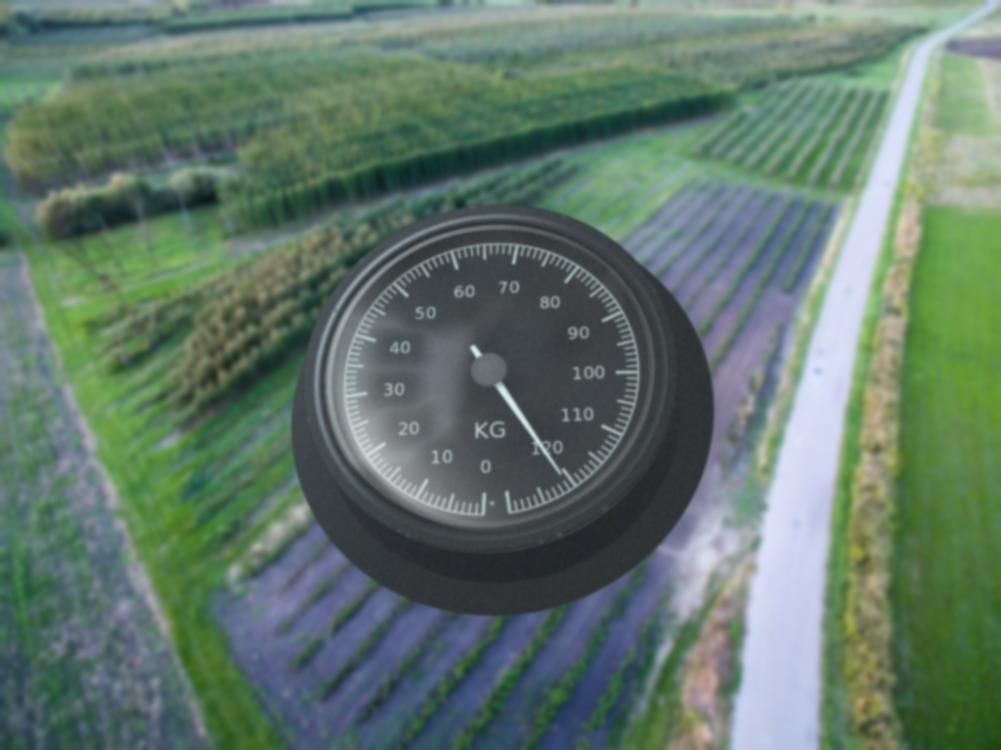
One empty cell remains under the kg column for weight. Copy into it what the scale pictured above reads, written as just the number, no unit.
121
